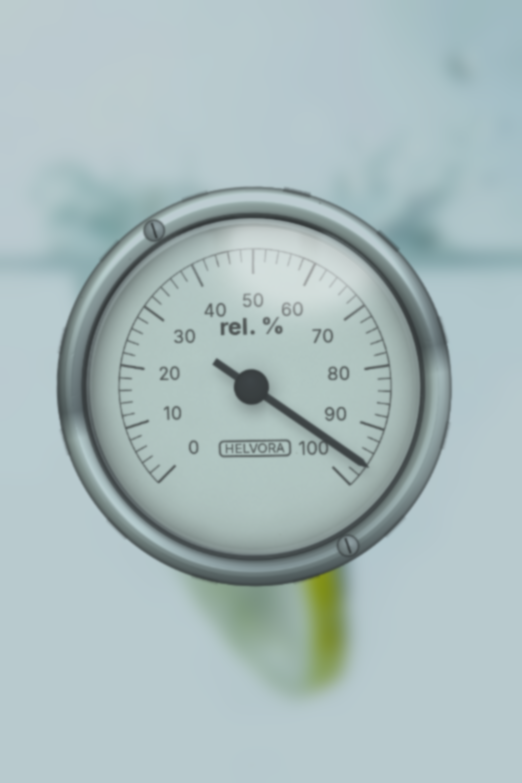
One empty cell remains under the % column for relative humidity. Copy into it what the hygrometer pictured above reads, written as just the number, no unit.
96
